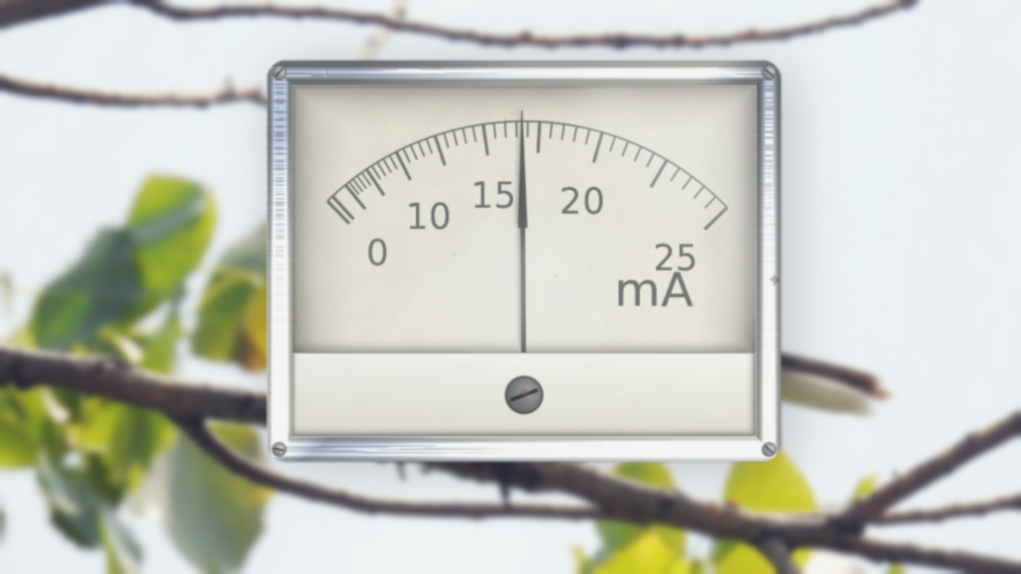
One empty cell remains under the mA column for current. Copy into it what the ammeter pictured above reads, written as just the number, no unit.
16.75
